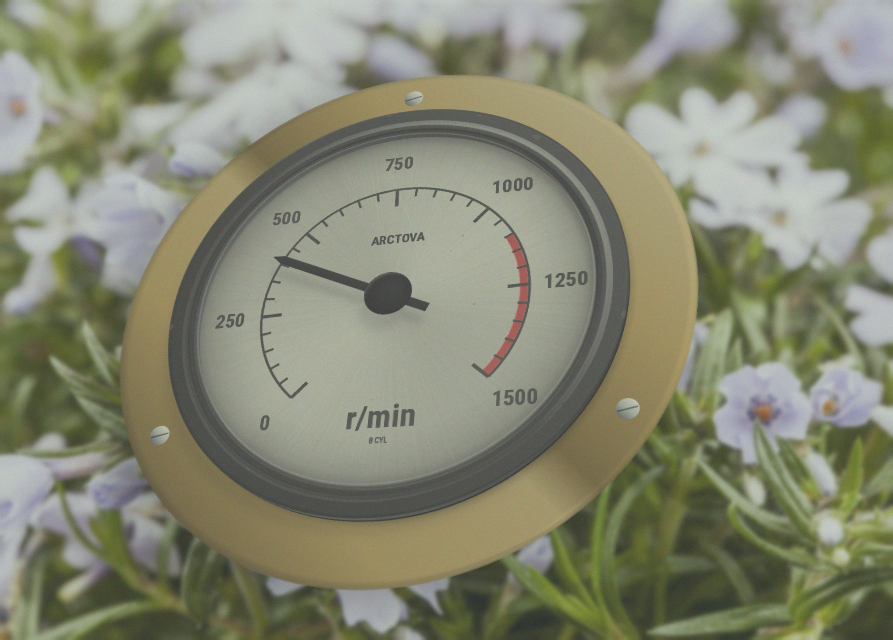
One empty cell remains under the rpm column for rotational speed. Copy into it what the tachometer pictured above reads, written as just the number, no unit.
400
